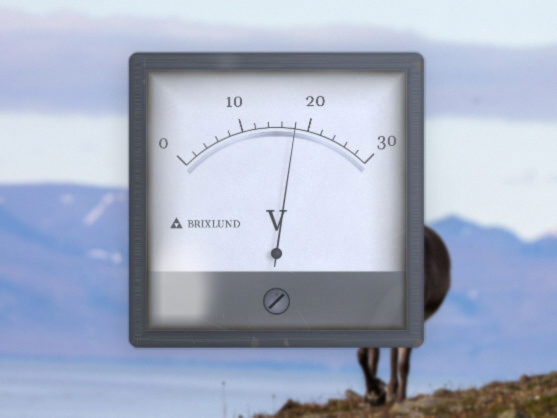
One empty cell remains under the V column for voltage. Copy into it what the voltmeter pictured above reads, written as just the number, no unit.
18
